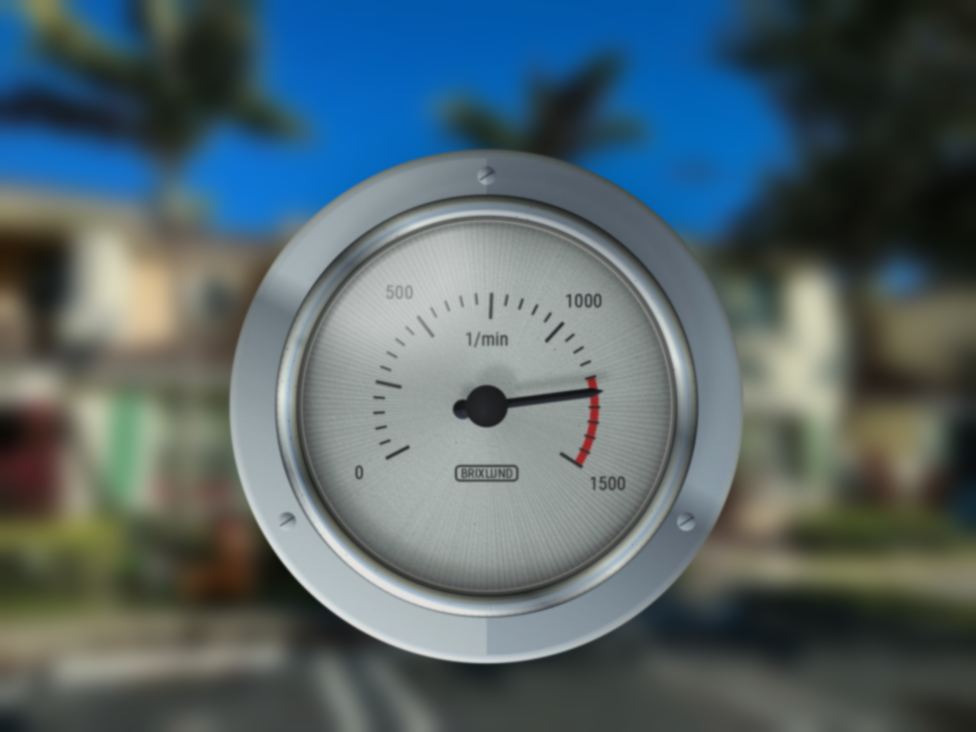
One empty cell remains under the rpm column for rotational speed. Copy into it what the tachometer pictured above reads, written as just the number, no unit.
1250
